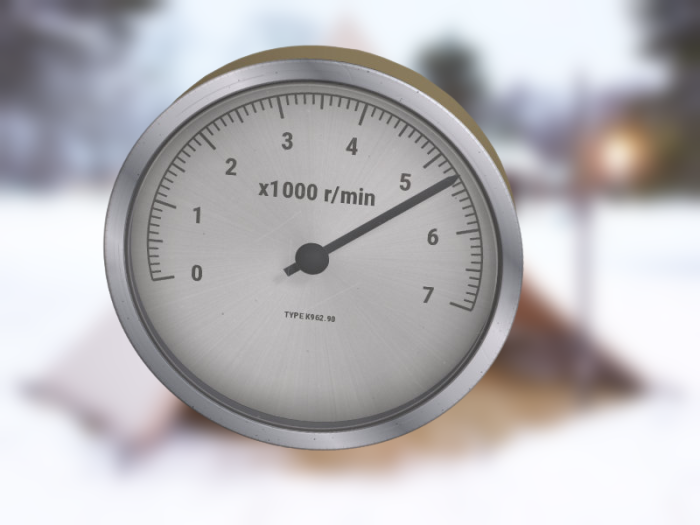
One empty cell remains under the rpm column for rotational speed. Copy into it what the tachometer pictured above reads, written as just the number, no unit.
5300
